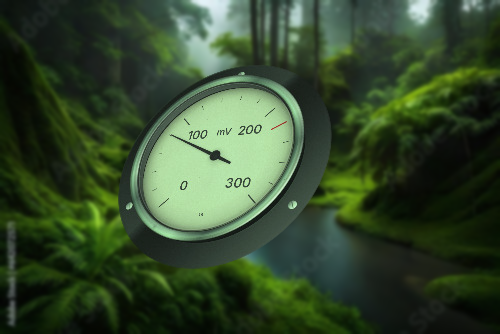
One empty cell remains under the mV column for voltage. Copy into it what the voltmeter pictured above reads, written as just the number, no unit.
80
